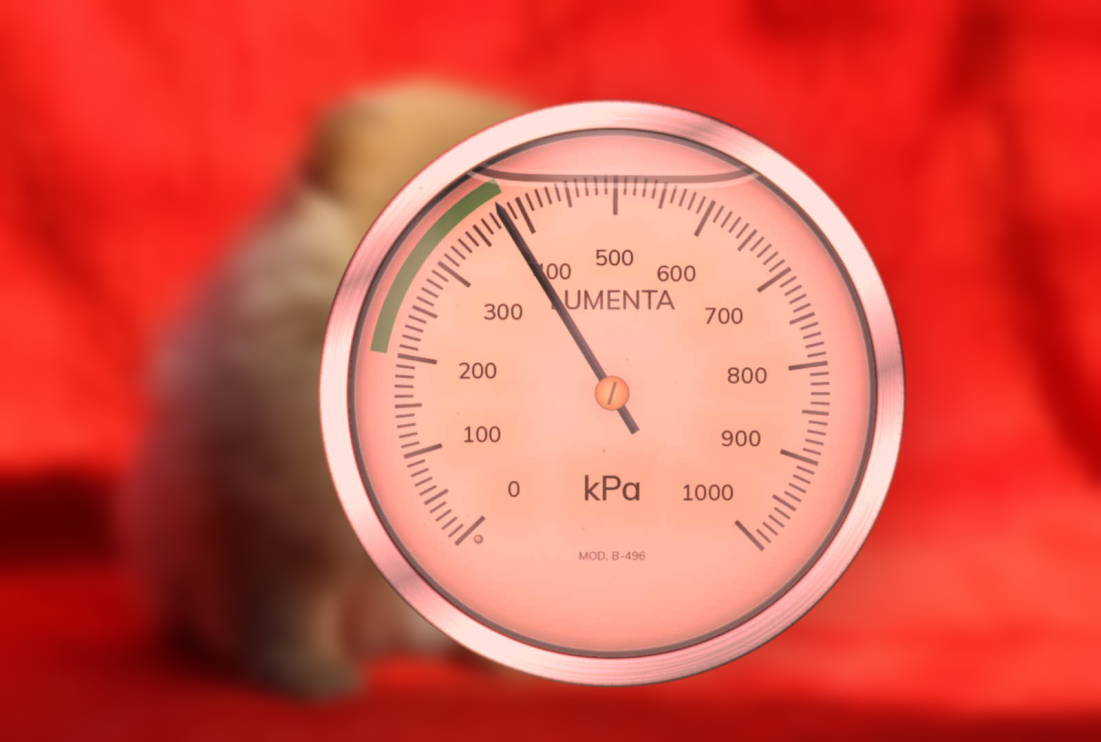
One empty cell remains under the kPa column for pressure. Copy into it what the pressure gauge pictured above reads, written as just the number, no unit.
380
